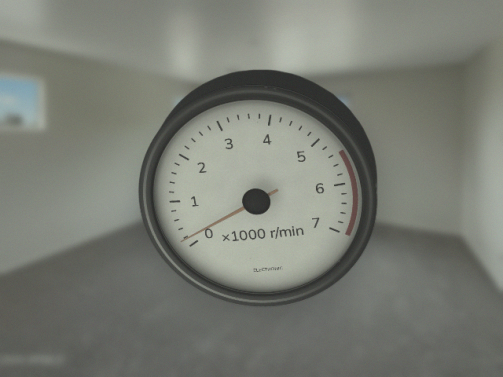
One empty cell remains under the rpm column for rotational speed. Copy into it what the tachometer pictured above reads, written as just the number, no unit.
200
